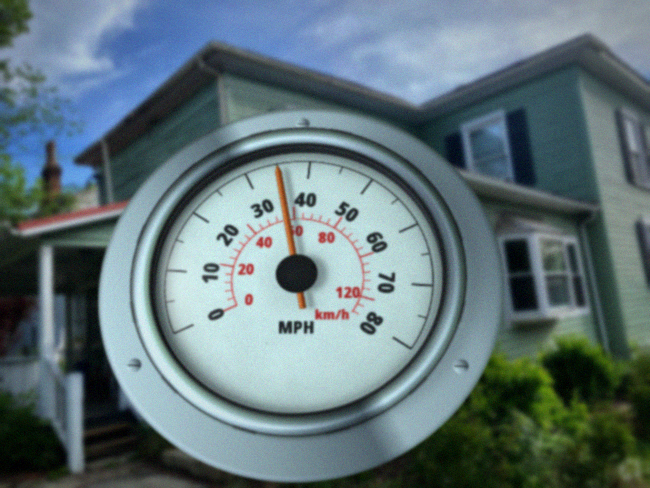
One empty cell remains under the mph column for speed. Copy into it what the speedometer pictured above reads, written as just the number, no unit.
35
